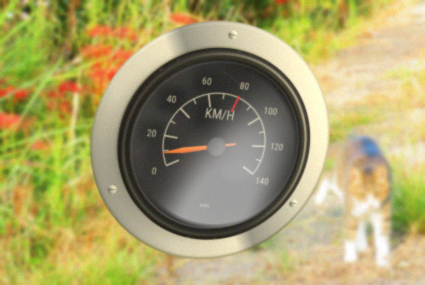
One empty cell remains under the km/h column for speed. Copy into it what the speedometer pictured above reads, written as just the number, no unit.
10
